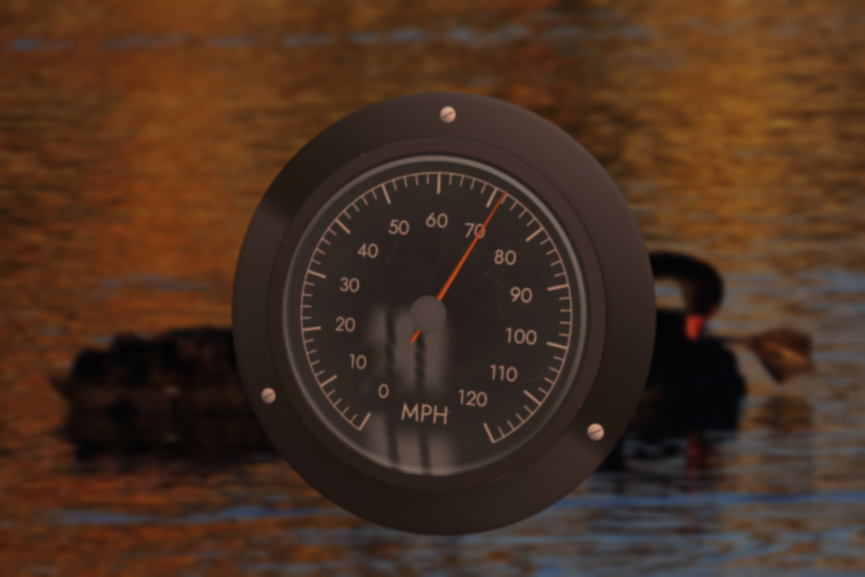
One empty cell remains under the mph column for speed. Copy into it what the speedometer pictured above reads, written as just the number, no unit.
72
